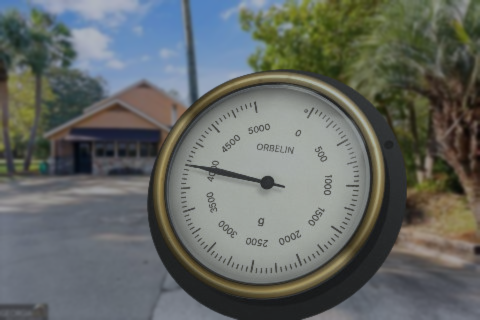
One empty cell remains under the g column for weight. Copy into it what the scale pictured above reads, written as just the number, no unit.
4000
